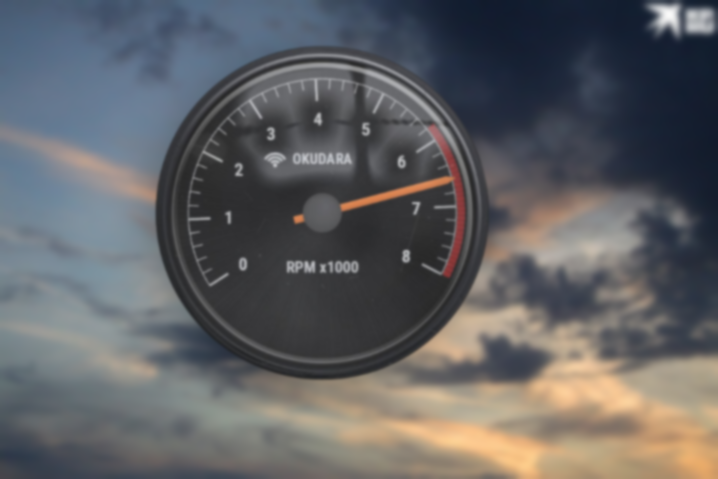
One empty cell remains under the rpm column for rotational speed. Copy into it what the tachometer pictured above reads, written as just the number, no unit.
6600
